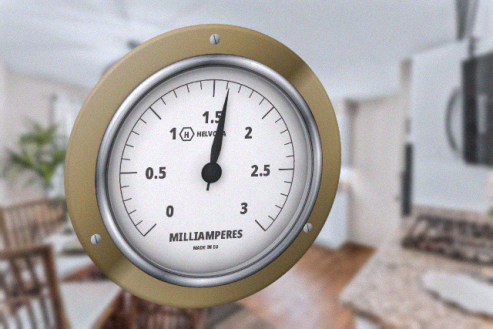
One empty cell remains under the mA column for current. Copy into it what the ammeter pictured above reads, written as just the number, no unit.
1.6
